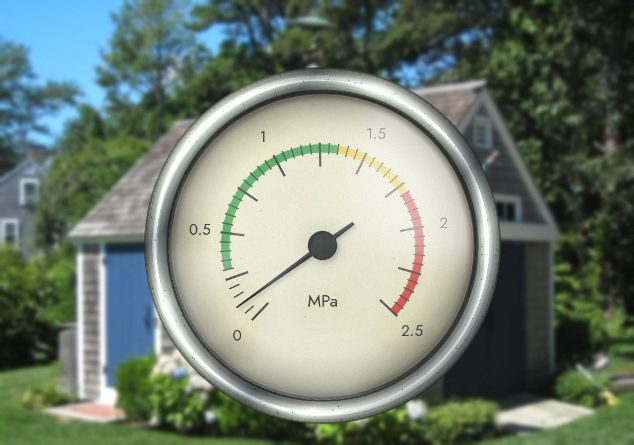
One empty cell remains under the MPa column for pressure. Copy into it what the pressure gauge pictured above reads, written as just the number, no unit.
0.1
